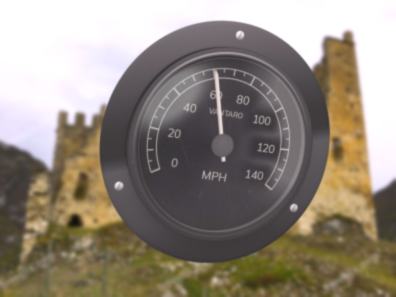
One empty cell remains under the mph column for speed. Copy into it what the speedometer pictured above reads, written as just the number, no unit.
60
